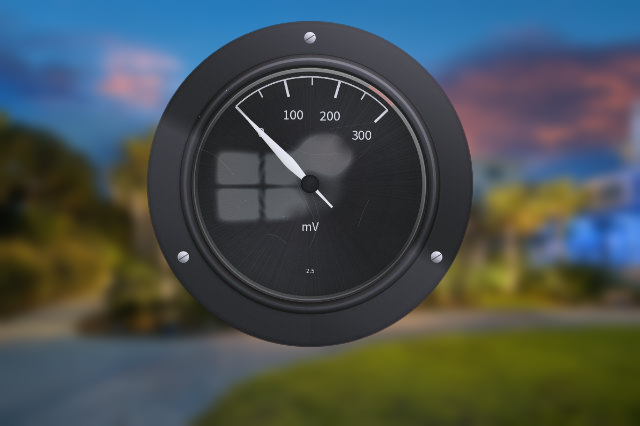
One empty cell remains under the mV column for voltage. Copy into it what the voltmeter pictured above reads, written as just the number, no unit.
0
